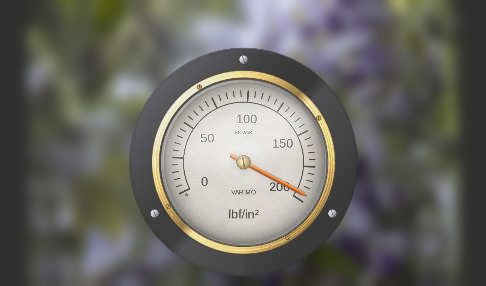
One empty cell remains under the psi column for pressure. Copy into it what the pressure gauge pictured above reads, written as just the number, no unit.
195
